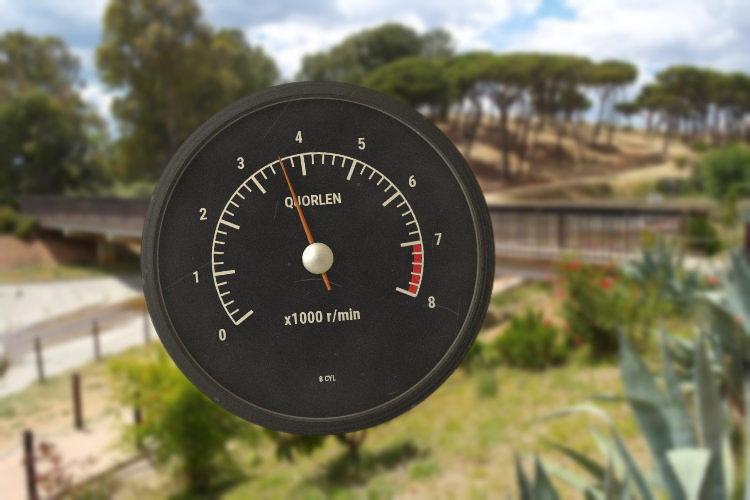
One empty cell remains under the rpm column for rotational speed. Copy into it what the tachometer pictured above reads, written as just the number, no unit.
3600
